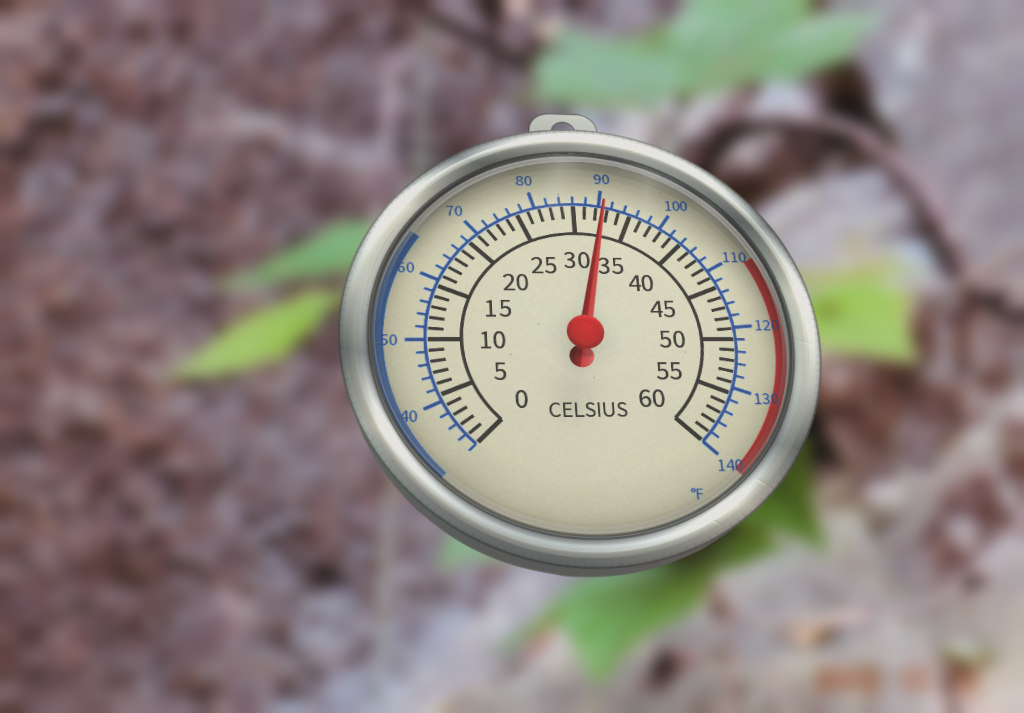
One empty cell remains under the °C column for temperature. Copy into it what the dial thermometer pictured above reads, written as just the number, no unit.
32.5
